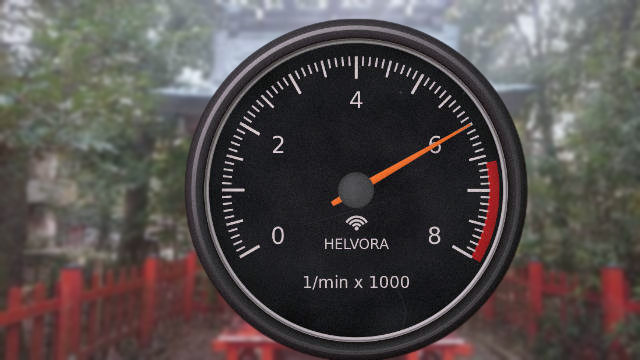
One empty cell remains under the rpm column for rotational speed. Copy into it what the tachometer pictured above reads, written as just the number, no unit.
6000
